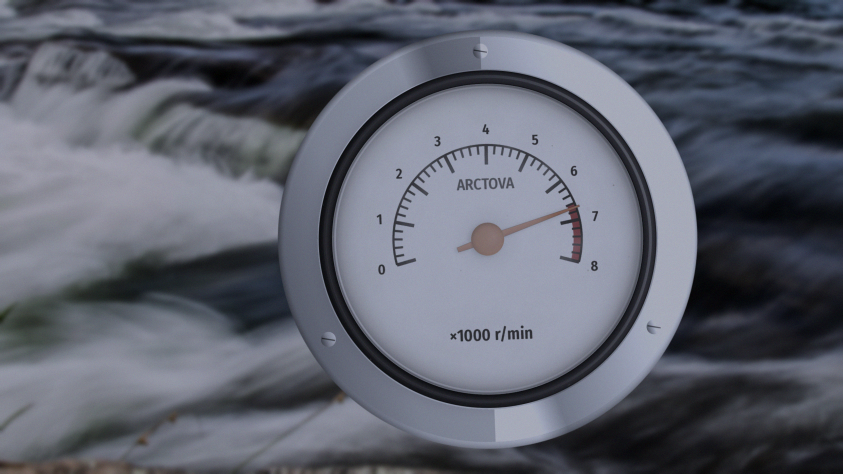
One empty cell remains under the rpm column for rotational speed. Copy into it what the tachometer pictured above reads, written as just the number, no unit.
6700
